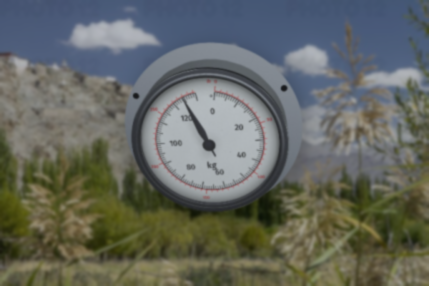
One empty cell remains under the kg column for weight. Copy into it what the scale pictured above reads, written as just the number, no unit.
125
